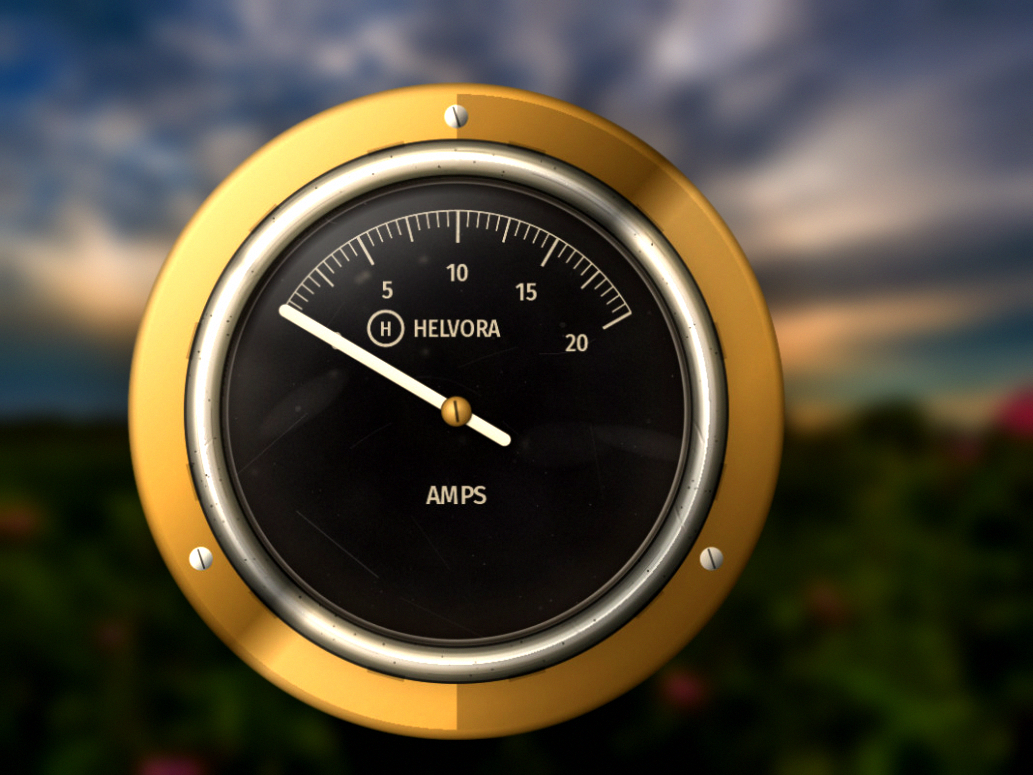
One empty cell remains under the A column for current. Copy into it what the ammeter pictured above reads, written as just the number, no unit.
0
